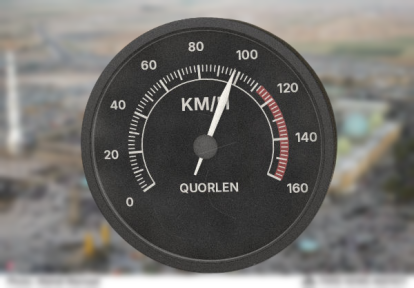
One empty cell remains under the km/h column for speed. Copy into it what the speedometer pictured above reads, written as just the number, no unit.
98
